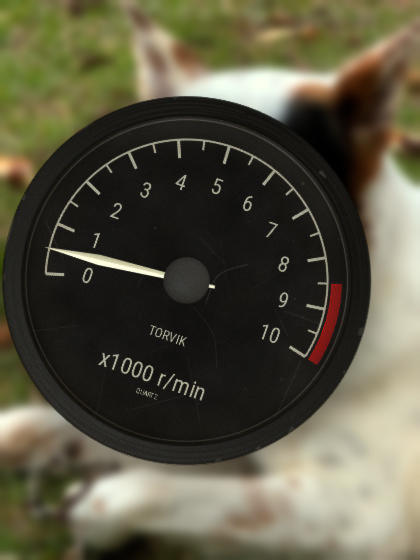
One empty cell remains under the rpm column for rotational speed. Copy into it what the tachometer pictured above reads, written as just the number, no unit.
500
